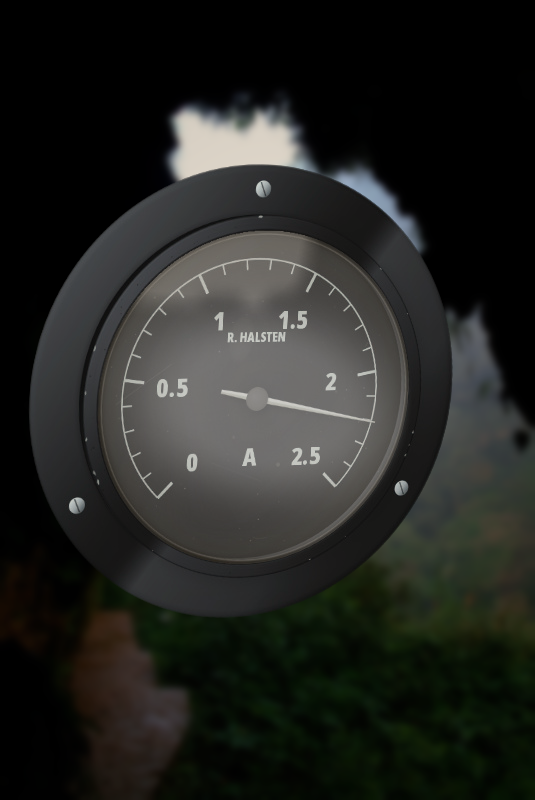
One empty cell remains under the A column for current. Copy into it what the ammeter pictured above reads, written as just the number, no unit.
2.2
